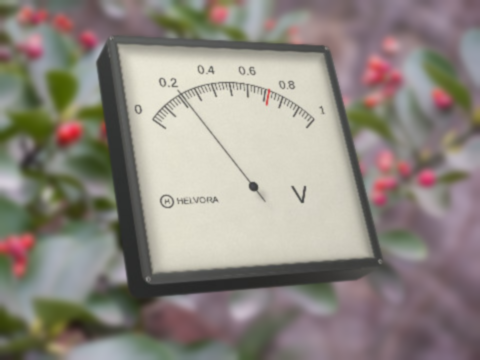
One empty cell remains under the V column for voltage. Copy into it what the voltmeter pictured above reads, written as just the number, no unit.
0.2
